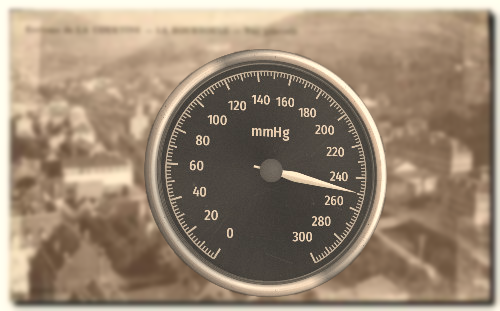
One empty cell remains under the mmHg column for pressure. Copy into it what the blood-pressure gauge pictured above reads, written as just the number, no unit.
250
